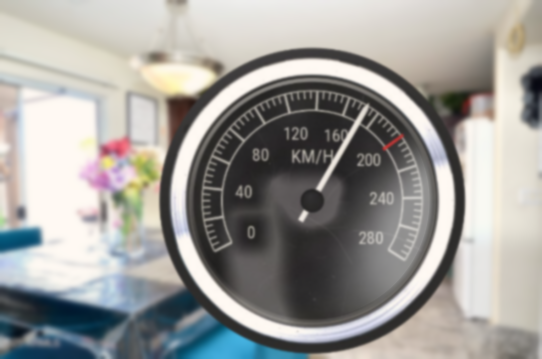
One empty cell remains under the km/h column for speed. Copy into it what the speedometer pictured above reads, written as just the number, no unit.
172
